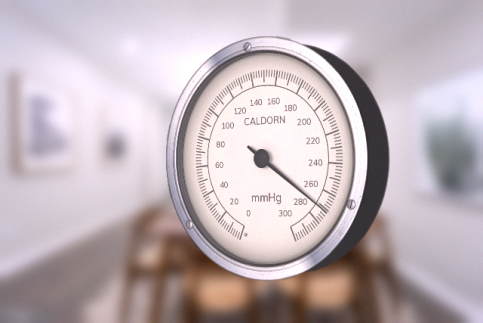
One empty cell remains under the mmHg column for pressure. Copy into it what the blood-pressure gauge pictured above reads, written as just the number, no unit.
270
